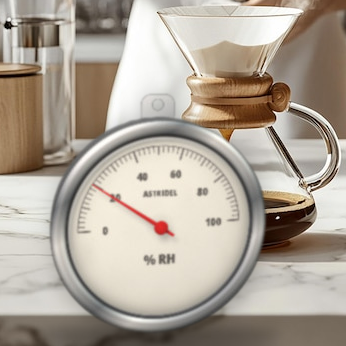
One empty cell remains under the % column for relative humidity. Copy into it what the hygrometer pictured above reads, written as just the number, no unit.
20
